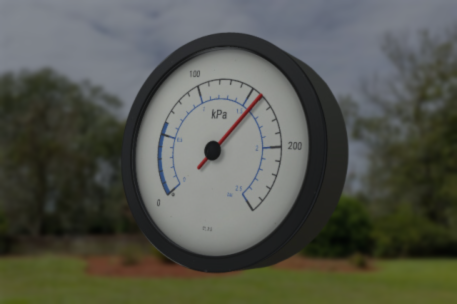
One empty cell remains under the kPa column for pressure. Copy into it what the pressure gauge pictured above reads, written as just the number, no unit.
160
